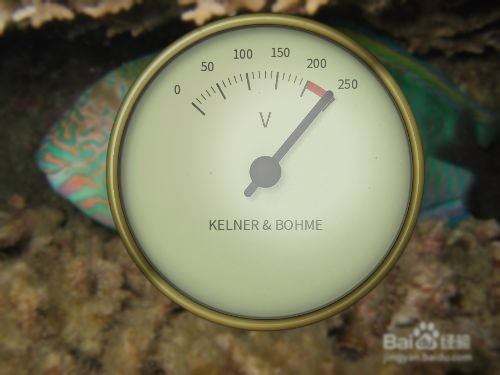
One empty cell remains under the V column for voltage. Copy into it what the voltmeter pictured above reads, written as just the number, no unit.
240
